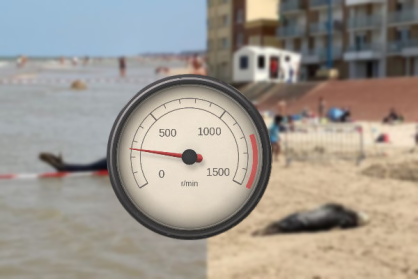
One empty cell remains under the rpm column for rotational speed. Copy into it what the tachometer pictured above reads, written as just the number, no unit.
250
